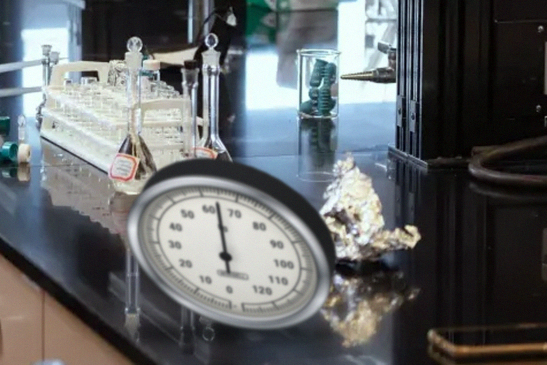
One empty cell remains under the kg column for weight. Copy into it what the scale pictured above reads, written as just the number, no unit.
65
